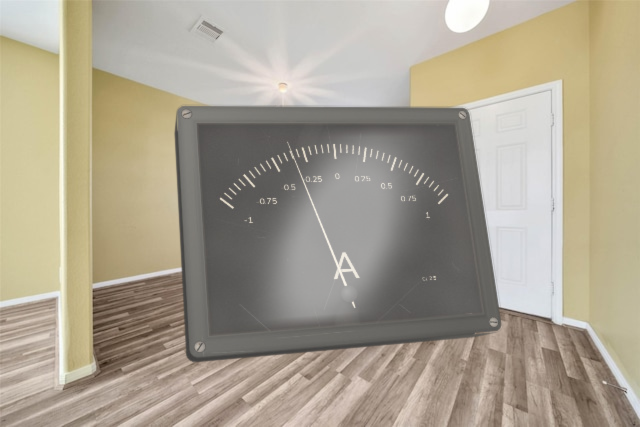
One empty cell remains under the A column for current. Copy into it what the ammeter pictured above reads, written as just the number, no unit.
-0.35
